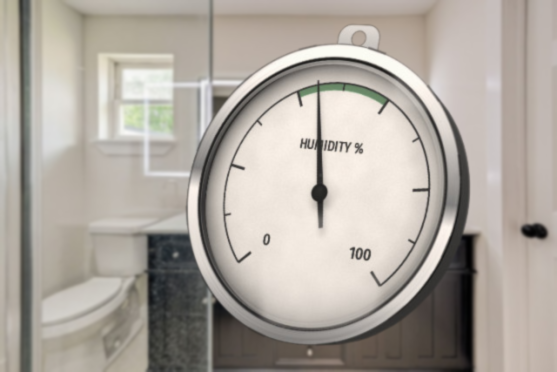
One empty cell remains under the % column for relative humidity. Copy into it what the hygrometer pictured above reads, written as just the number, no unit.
45
